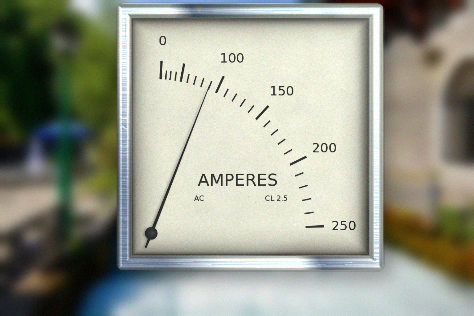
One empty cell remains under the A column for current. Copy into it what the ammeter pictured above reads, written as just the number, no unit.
90
